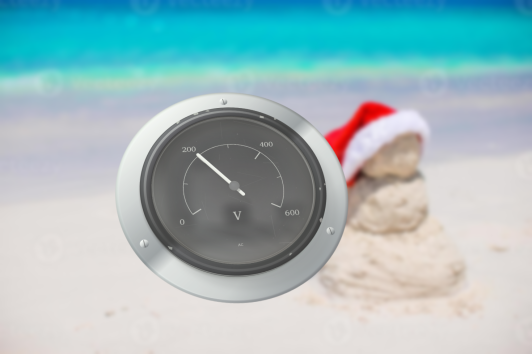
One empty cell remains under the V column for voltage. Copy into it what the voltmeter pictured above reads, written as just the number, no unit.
200
